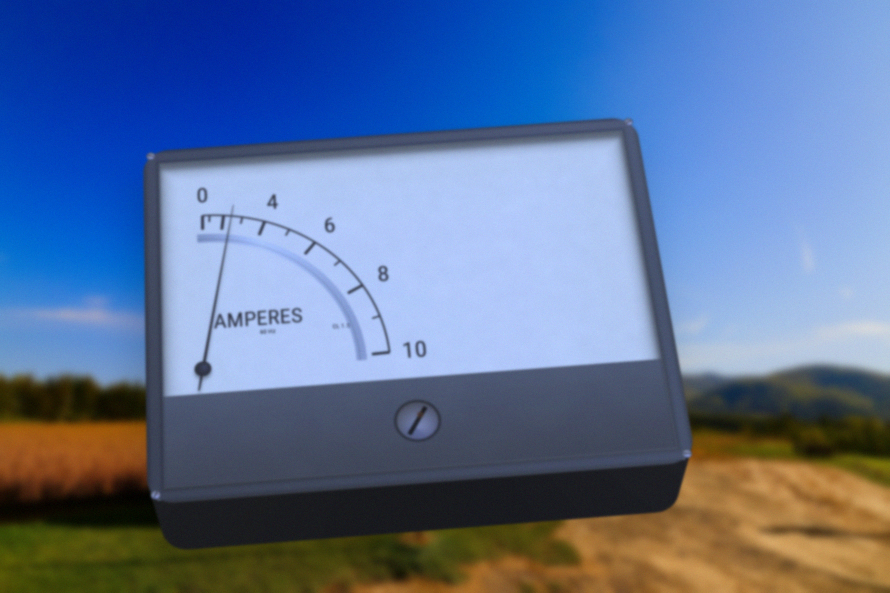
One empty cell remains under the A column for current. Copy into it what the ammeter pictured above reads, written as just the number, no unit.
2.5
